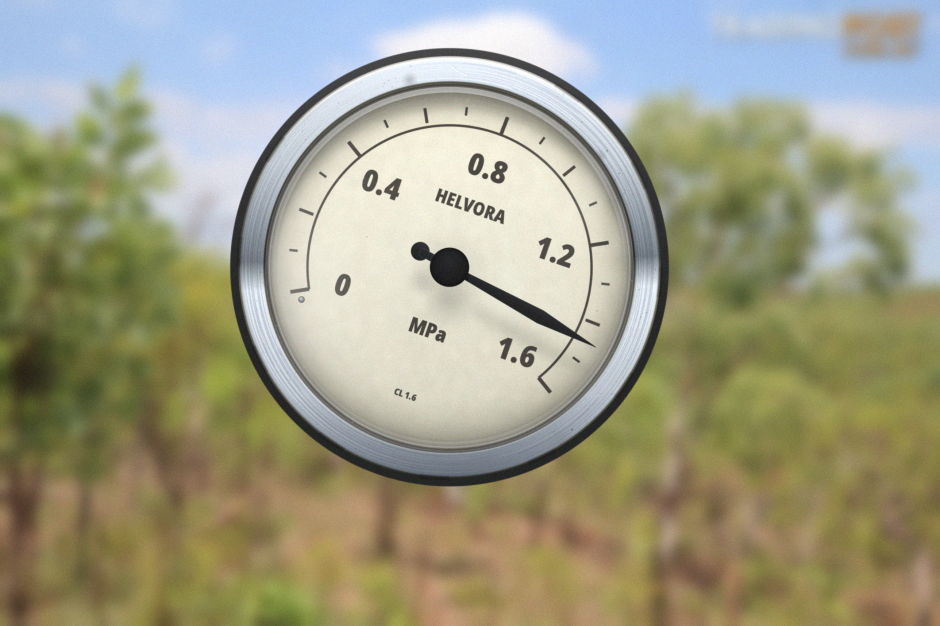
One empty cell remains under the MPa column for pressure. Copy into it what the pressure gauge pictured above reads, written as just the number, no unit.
1.45
